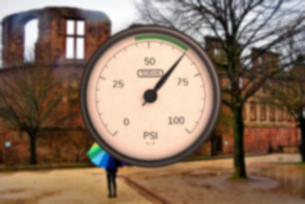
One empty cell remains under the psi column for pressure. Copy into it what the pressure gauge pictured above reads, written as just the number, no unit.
65
